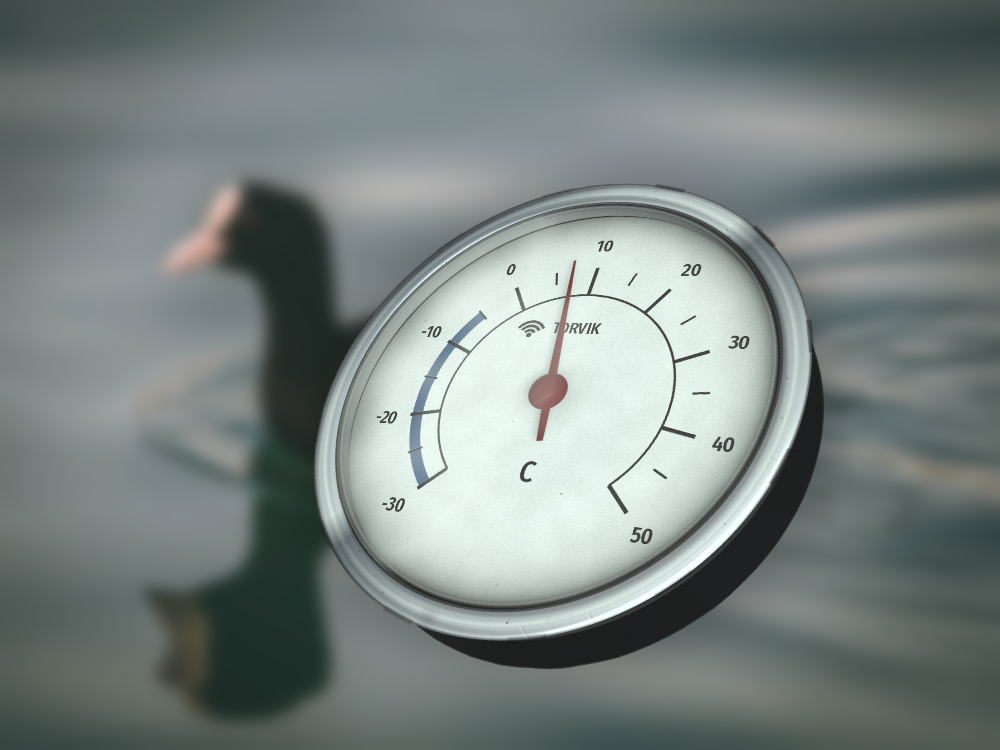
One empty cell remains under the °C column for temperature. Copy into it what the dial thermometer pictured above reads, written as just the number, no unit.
7.5
